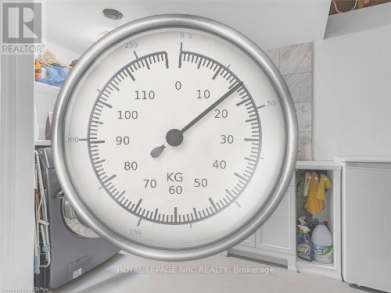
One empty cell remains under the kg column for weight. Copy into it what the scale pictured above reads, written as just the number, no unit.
16
